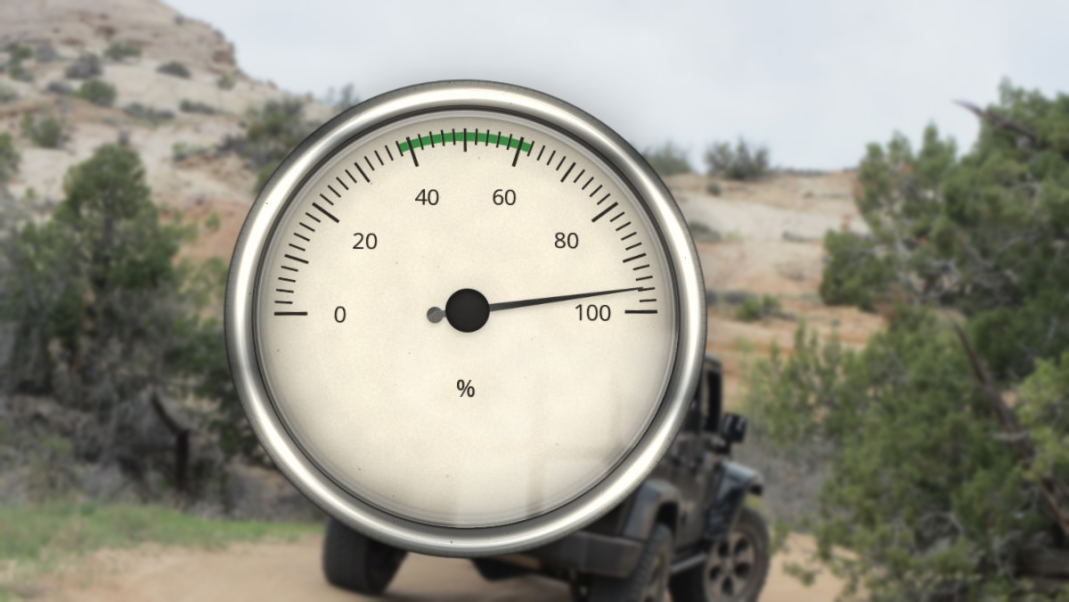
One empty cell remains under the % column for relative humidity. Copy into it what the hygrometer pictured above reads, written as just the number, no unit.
96
